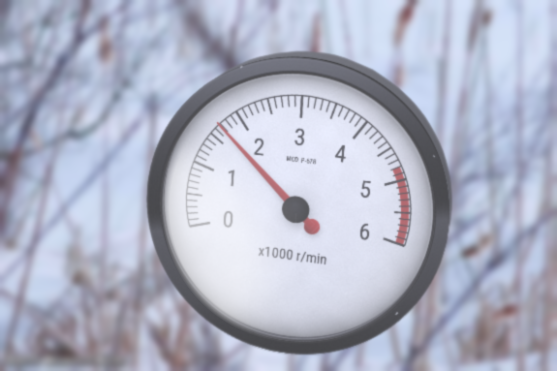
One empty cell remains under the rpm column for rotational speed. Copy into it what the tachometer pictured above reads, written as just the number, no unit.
1700
